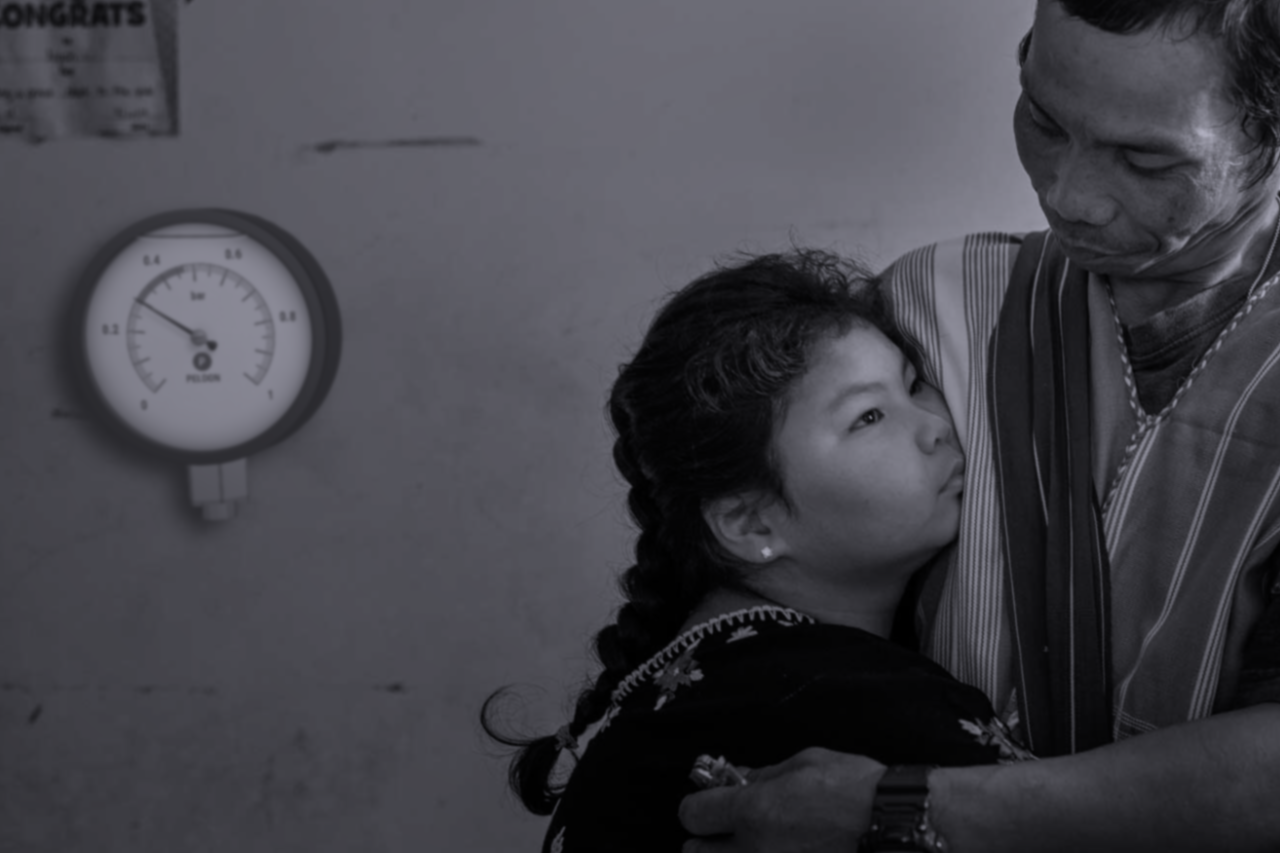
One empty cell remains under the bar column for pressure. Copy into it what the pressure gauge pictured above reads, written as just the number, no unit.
0.3
